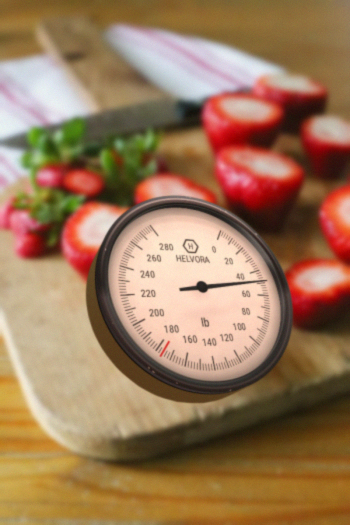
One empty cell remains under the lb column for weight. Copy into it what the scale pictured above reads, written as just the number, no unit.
50
